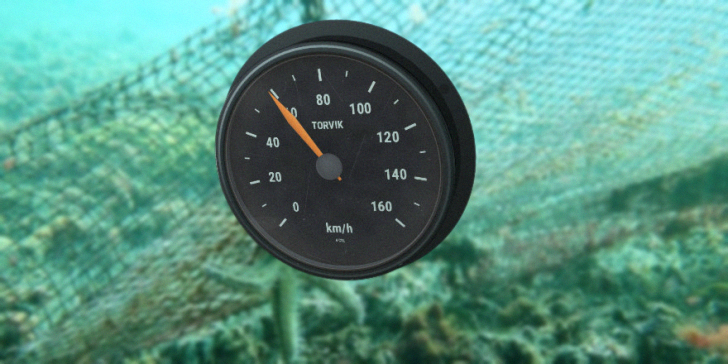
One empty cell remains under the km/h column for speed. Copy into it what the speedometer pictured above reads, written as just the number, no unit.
60
